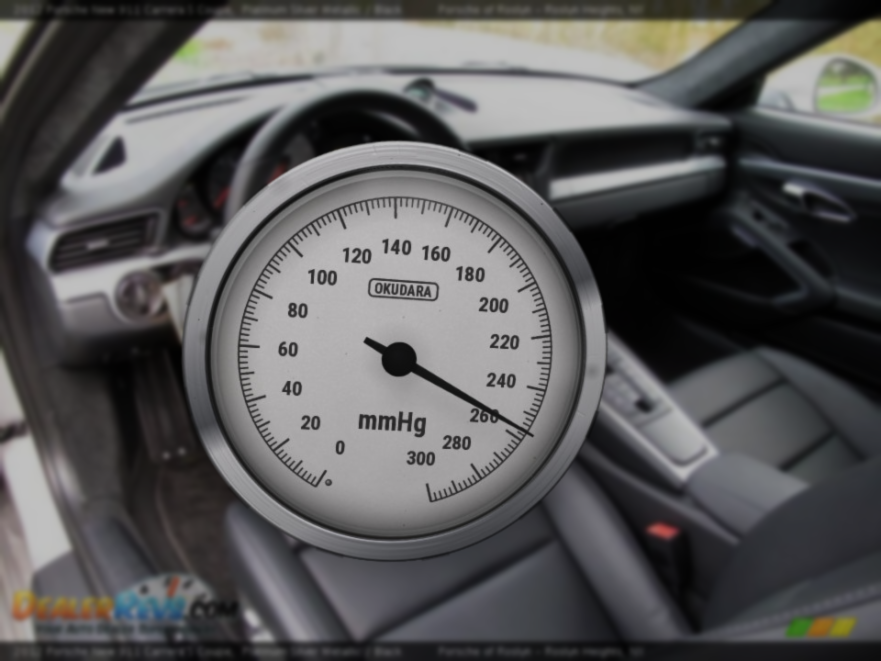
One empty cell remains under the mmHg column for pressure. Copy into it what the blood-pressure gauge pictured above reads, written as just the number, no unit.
256
